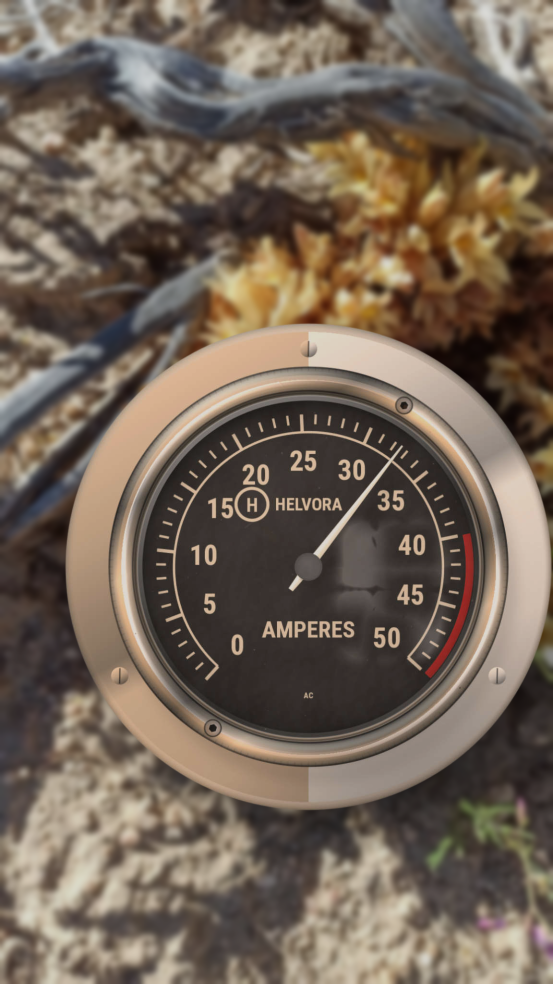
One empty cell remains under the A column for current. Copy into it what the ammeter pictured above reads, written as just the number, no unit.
32.5
